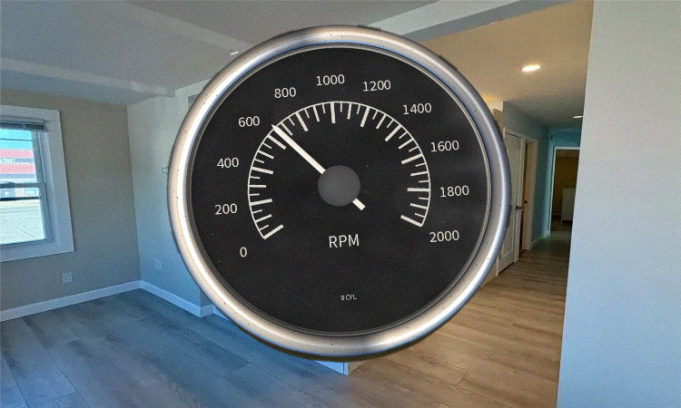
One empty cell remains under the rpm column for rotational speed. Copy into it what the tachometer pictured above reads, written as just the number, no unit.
650
